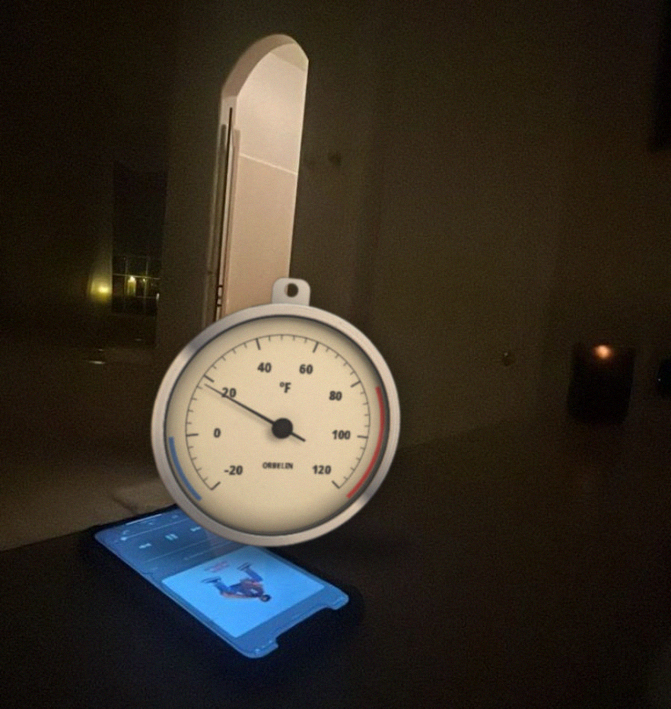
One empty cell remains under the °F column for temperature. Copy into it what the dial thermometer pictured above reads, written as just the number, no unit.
18
